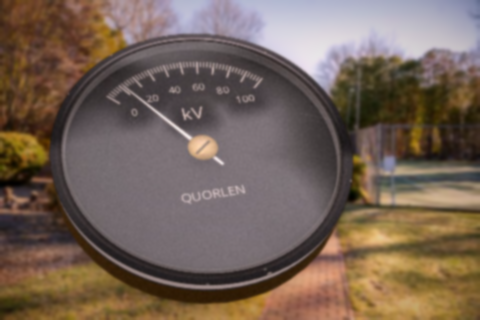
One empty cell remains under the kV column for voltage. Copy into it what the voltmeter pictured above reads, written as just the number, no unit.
10
